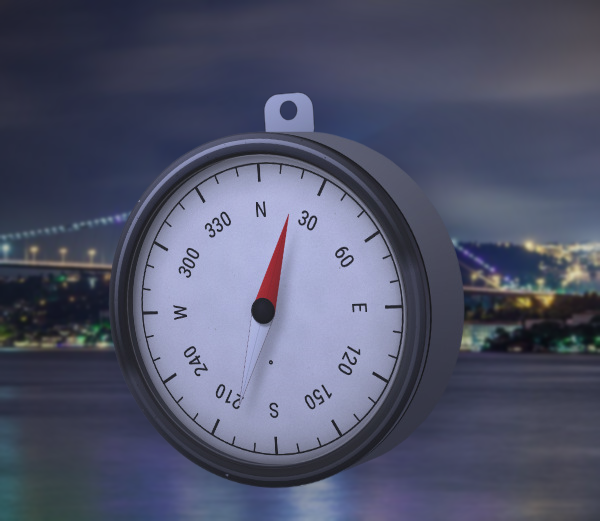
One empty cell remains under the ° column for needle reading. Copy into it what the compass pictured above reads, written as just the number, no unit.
20
